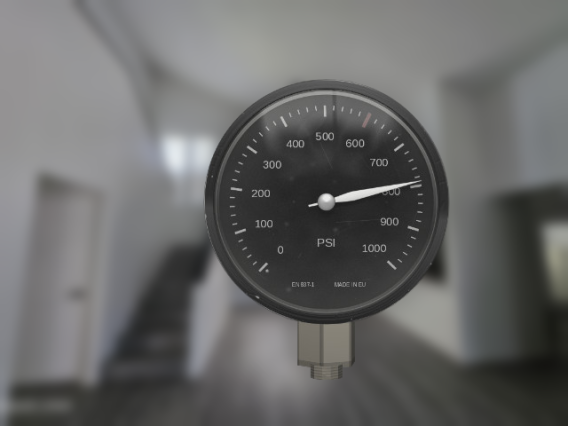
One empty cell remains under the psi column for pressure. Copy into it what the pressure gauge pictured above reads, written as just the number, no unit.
790
